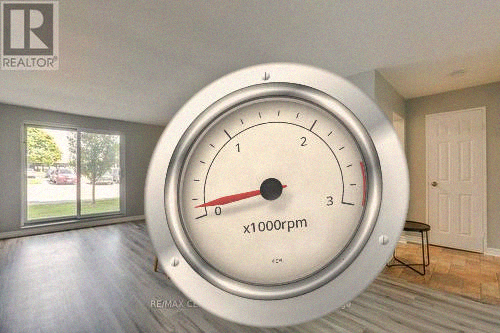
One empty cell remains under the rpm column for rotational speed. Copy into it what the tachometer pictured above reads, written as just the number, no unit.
100
